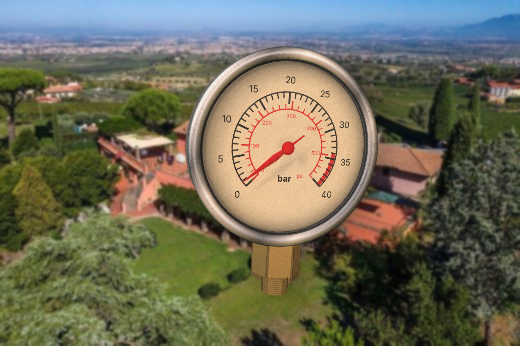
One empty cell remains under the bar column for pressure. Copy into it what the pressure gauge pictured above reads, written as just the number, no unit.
1
